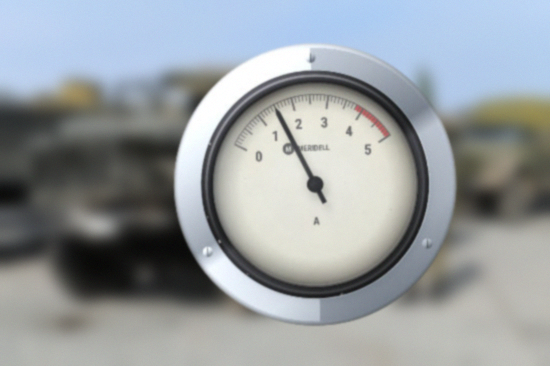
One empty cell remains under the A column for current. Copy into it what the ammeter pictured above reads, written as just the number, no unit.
1.5
